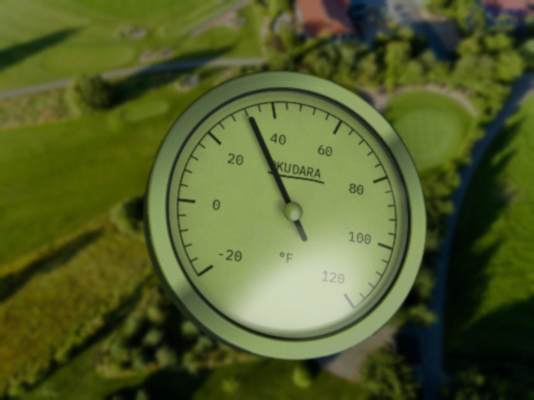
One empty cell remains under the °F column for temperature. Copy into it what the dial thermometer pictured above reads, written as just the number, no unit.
32
